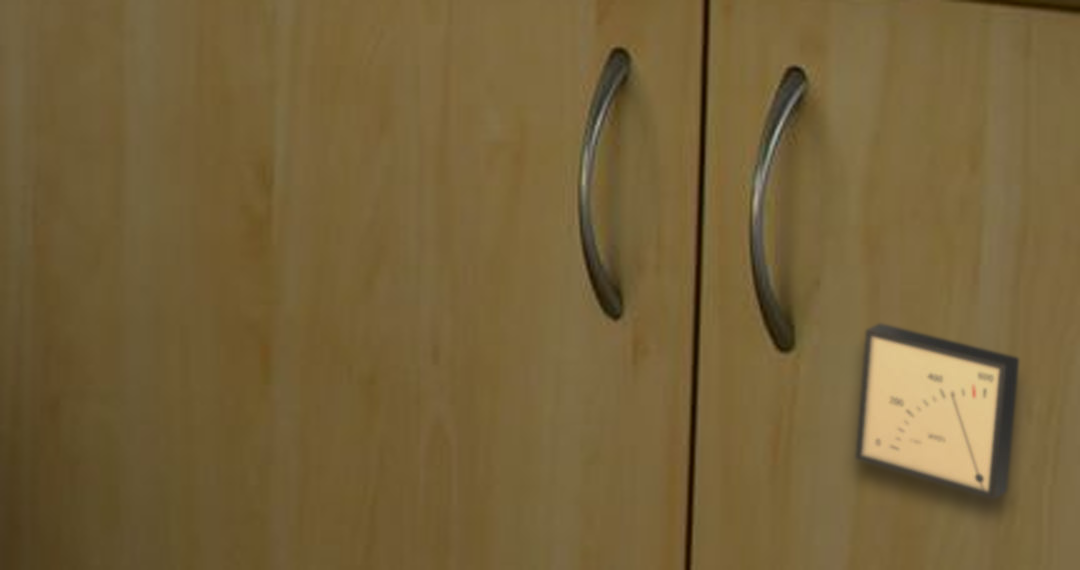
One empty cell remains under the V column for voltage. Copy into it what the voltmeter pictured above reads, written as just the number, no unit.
450
